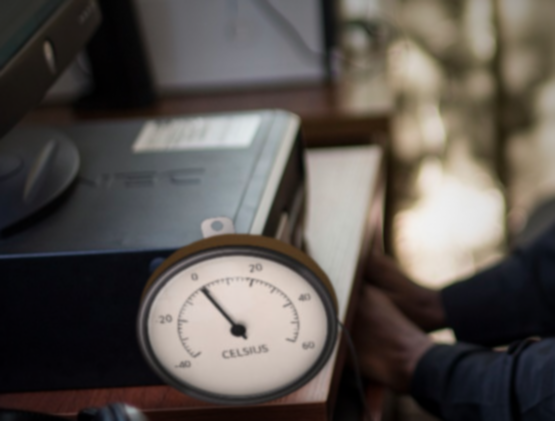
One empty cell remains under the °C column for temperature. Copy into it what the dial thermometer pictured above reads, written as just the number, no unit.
0
